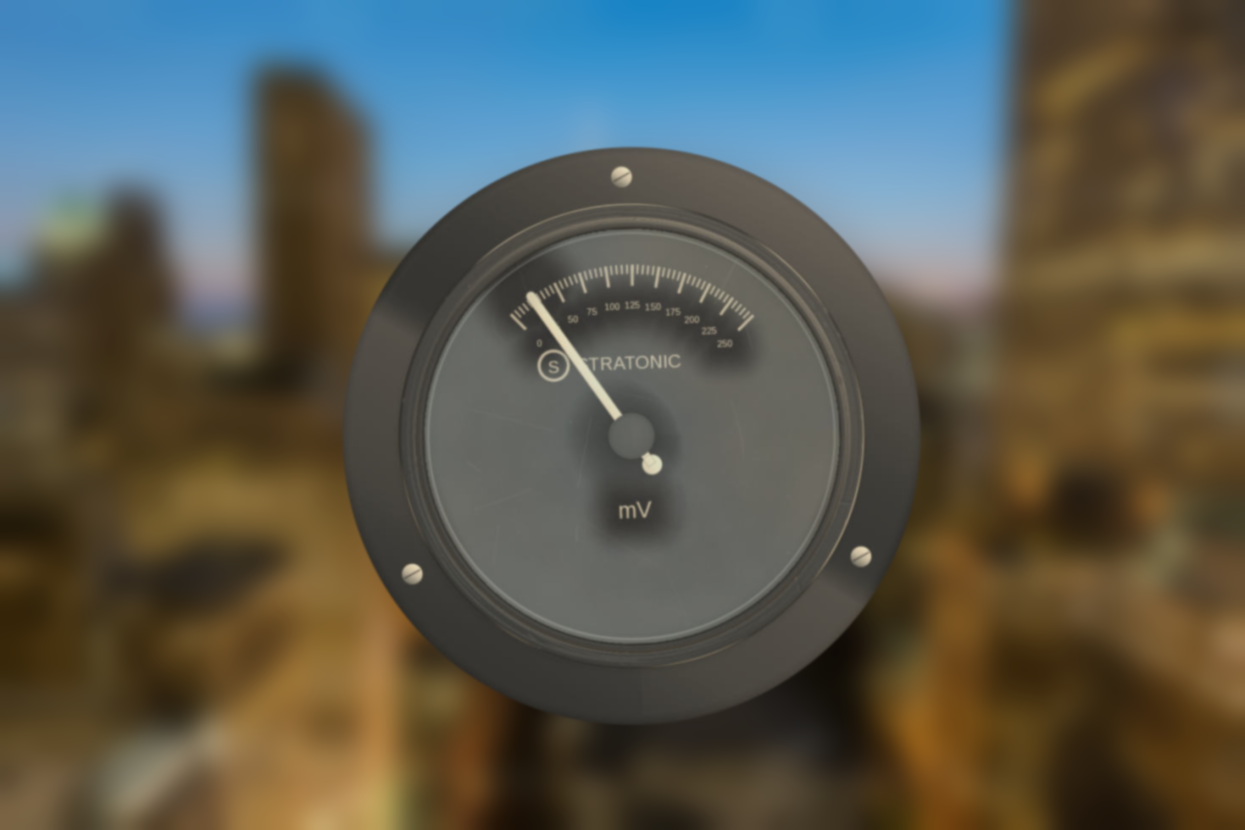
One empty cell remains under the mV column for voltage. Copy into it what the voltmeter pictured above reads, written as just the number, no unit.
25
